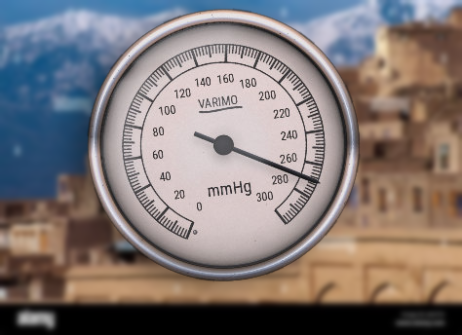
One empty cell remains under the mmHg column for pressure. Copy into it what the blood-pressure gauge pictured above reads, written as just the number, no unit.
270
